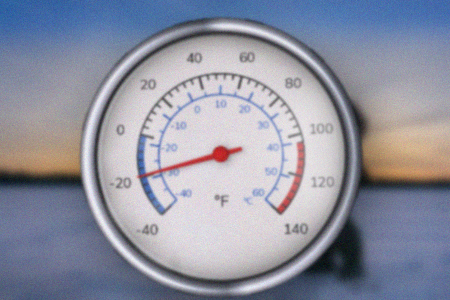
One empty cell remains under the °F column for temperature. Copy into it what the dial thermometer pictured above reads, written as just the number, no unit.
-20
